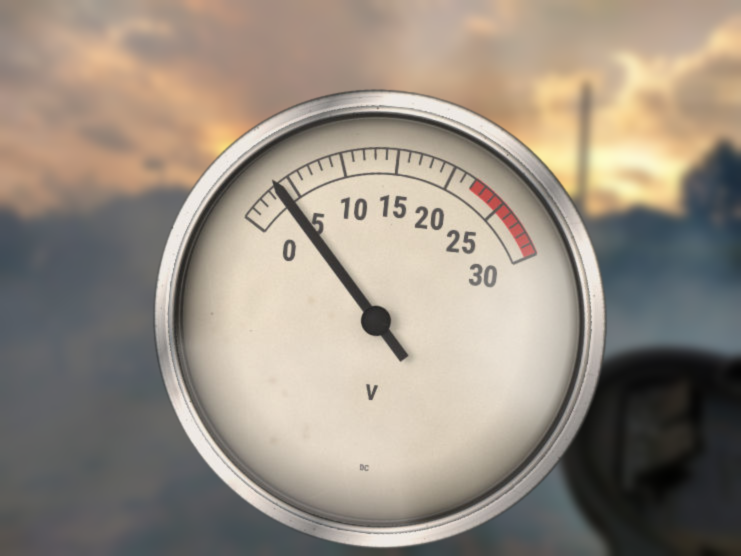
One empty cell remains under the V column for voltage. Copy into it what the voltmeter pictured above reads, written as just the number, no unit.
4
